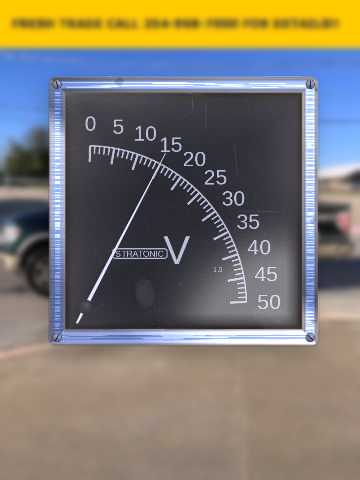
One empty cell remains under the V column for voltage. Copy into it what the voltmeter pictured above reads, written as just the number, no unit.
15
